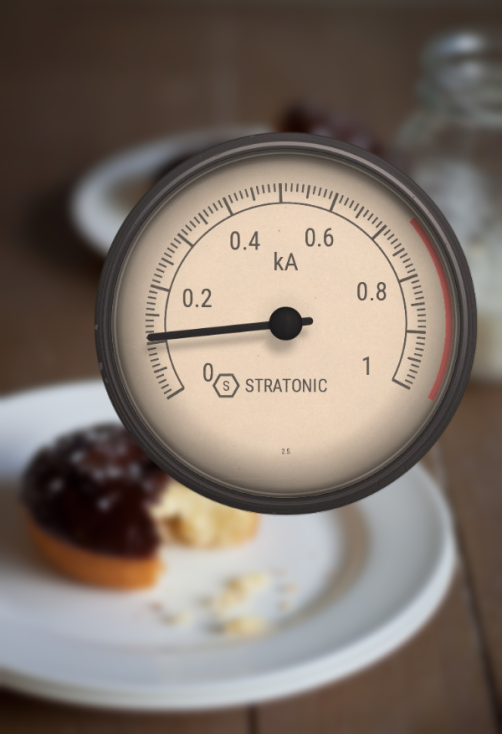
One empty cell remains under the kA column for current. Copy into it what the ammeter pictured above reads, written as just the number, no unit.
0.11
